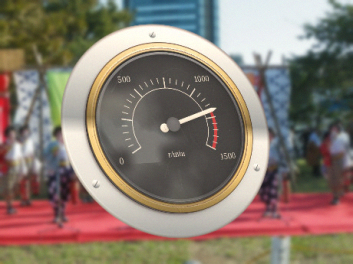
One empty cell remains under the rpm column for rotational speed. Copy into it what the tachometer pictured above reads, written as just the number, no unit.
1200
